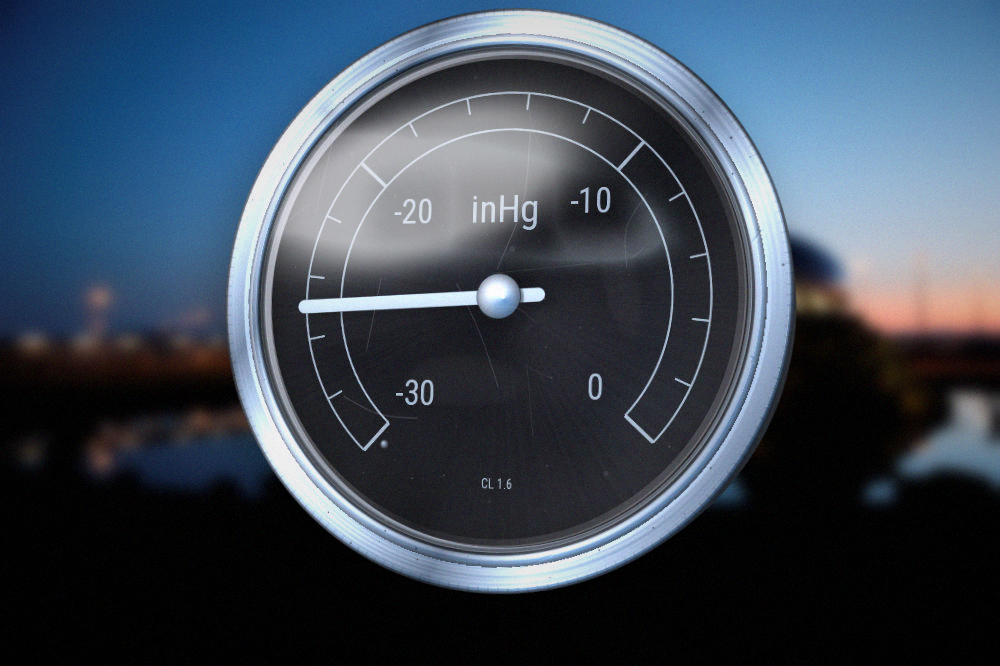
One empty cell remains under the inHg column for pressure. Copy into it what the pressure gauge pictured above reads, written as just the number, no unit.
-25
